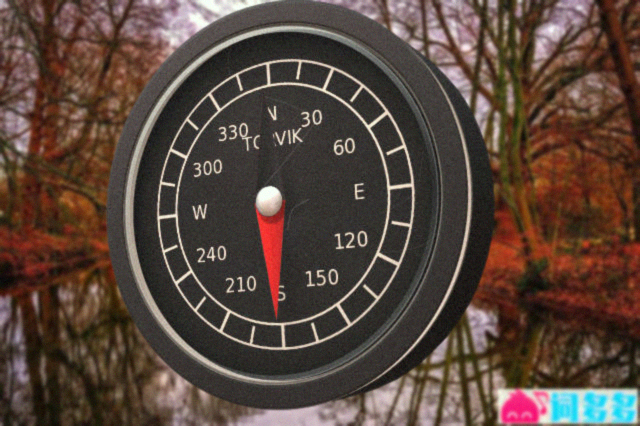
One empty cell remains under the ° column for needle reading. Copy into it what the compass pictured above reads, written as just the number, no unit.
180
